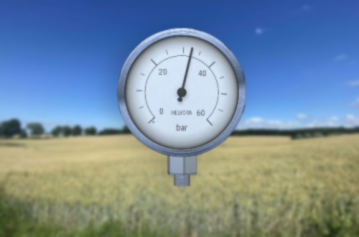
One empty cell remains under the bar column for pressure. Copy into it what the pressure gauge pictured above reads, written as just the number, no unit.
32.5
